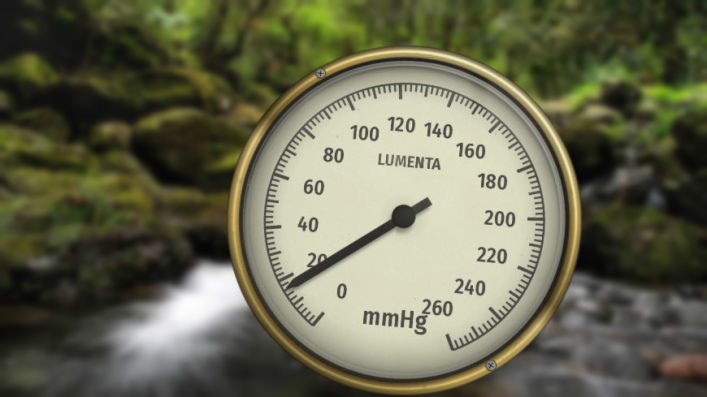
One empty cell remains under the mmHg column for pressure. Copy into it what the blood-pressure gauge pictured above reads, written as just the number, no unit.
16
